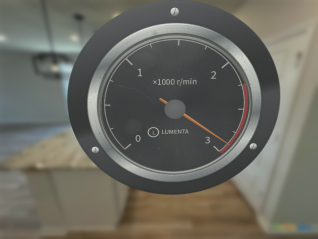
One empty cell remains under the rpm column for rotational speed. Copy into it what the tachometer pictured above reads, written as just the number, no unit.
2875
